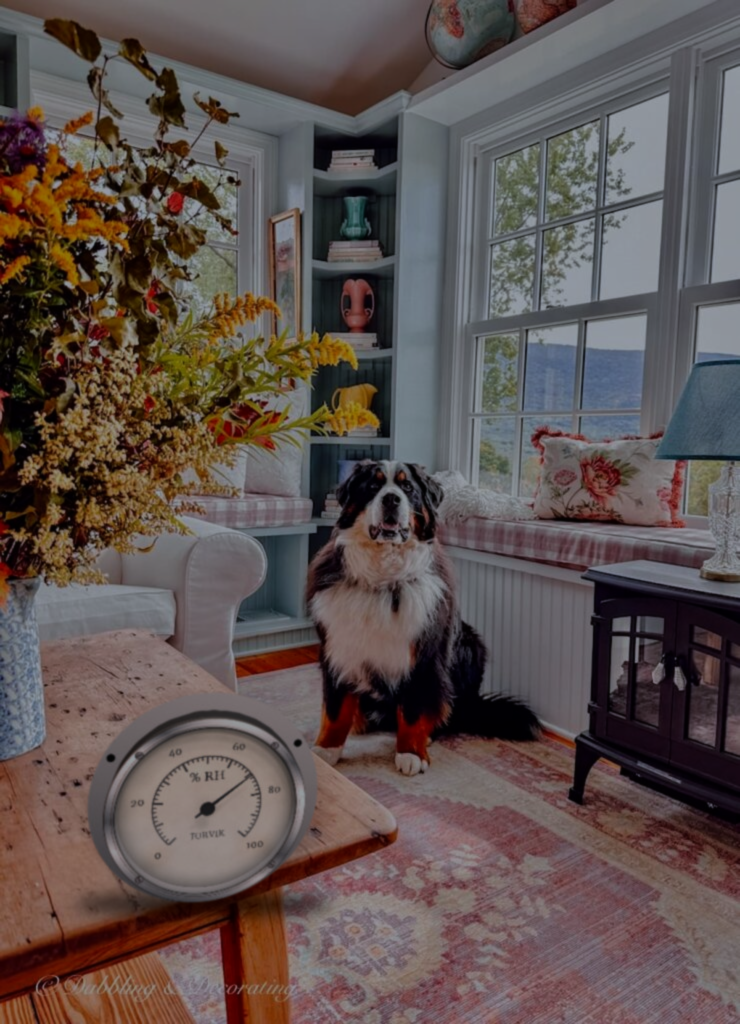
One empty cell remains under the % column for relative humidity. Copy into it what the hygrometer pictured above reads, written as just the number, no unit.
70
